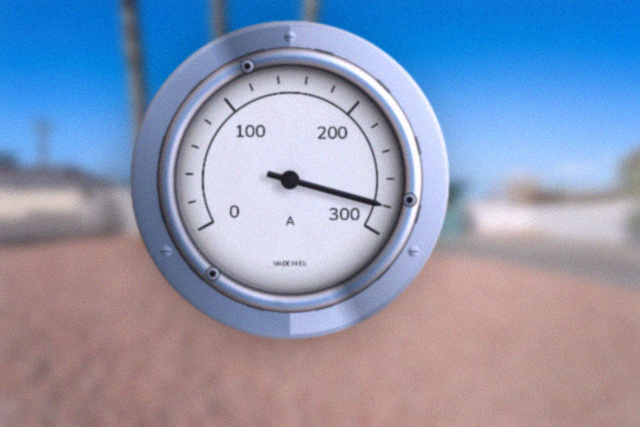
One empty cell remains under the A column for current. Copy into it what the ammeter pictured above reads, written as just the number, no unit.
280
